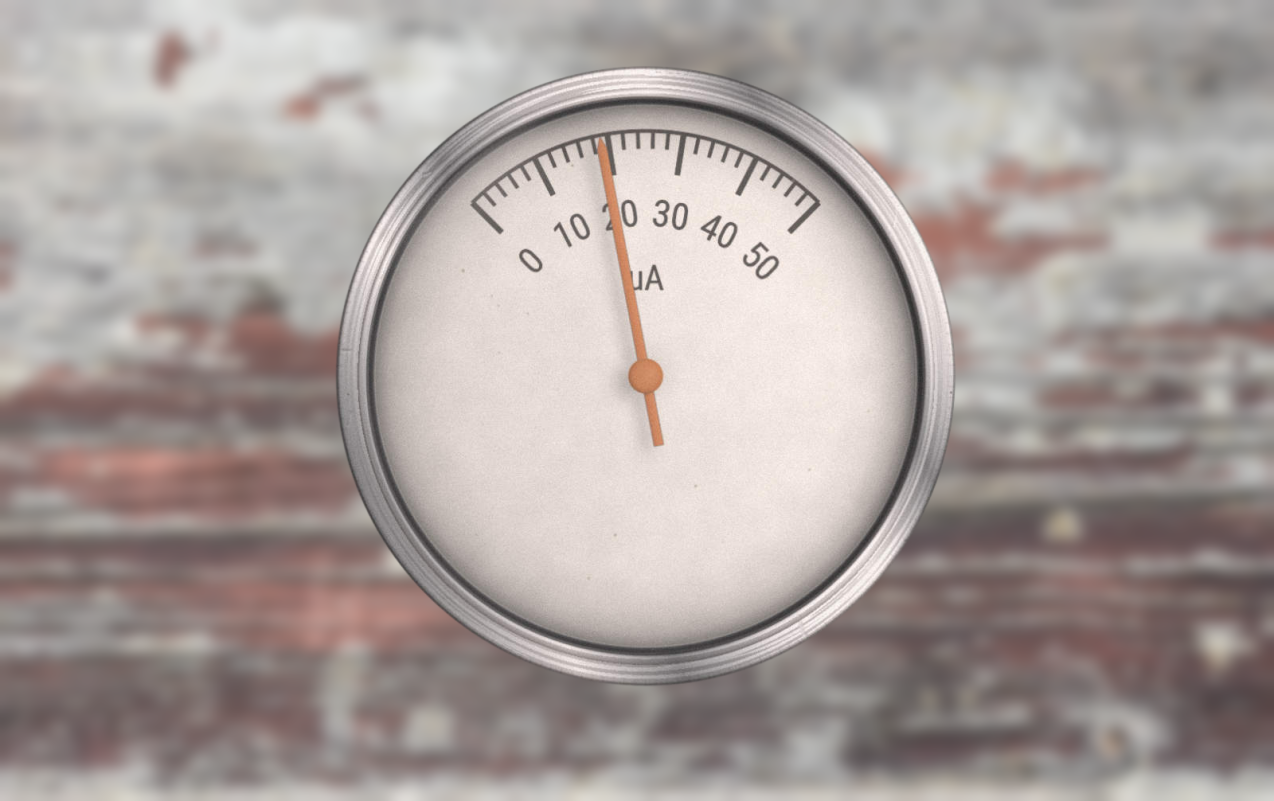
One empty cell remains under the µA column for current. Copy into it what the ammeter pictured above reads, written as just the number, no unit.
19
